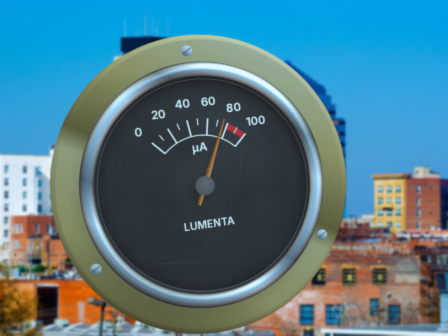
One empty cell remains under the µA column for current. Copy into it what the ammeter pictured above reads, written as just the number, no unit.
75
